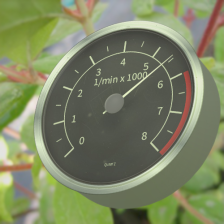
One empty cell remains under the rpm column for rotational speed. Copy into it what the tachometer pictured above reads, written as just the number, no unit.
5500
